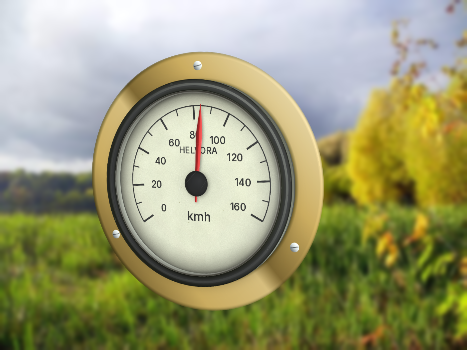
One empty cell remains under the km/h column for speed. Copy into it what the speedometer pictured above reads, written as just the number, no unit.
85
